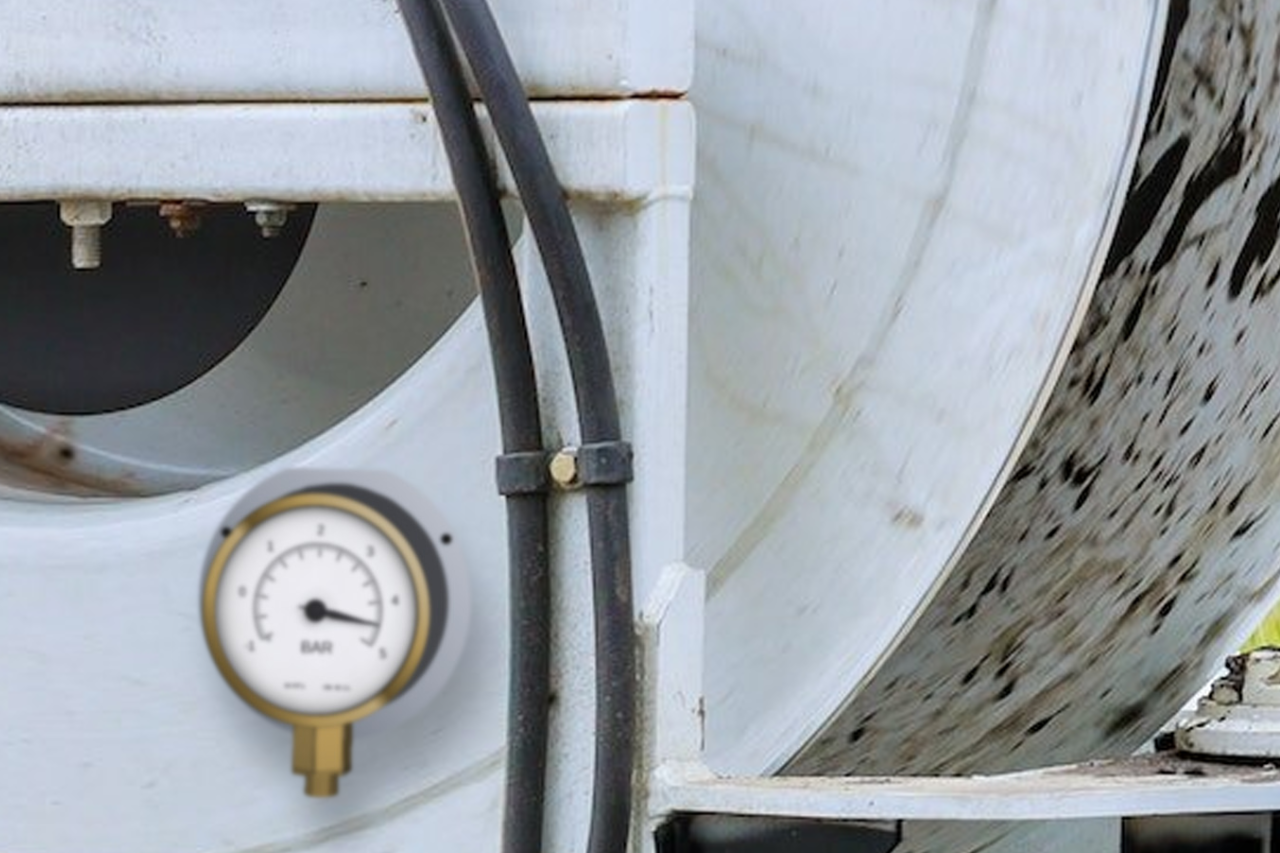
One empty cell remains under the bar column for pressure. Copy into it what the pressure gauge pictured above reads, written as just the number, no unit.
4.5
